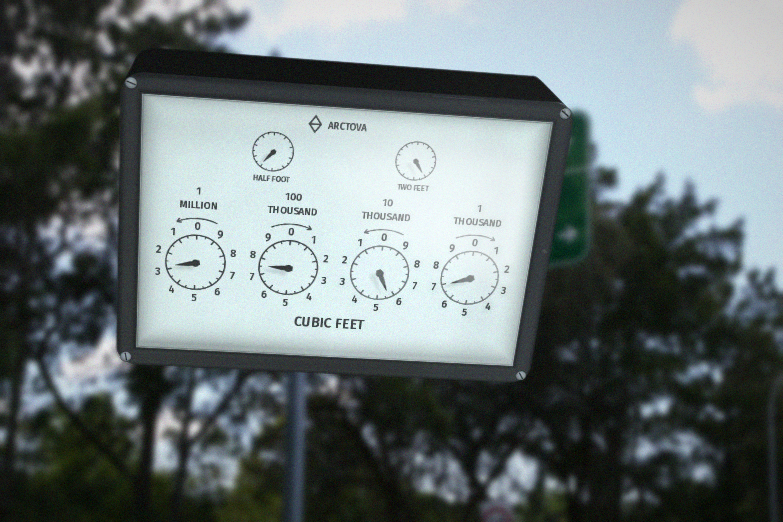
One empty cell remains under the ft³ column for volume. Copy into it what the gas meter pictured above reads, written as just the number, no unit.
275700
